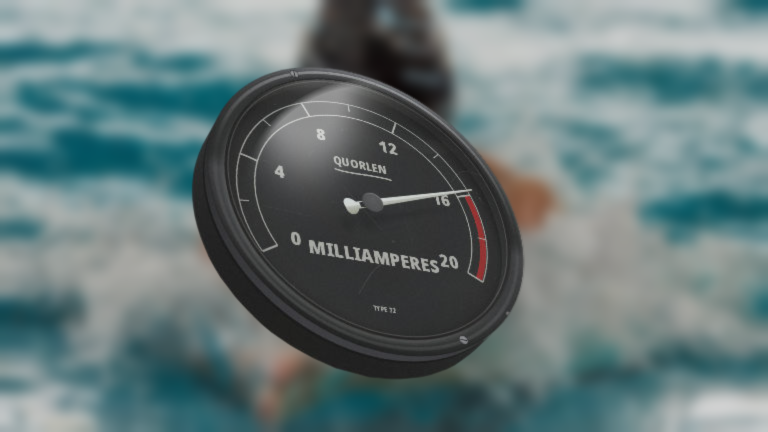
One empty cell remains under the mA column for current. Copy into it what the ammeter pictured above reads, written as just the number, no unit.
16
